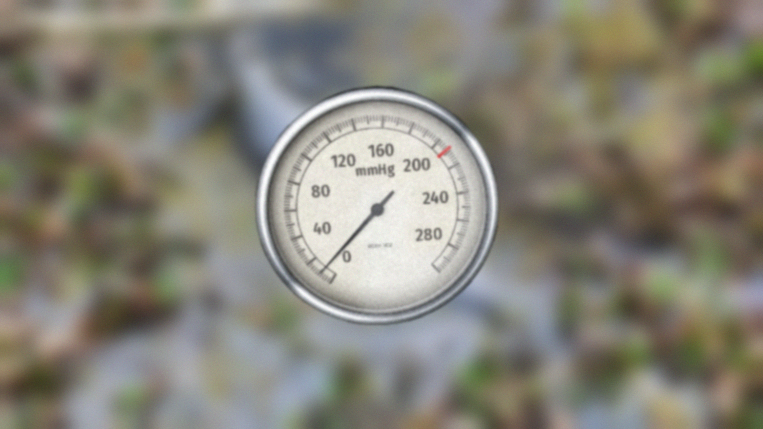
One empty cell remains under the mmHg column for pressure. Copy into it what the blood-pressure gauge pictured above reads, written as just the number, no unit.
10
